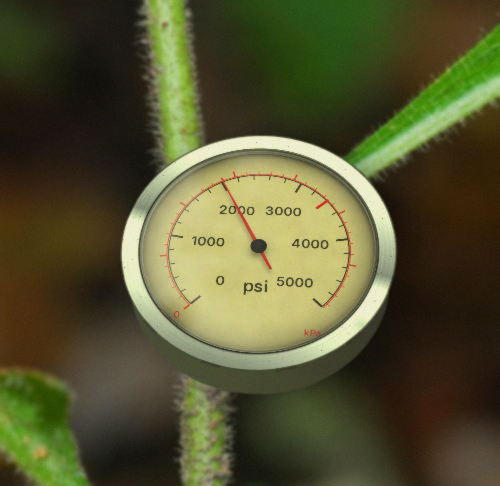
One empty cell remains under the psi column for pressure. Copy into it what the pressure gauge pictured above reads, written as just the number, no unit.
2000
